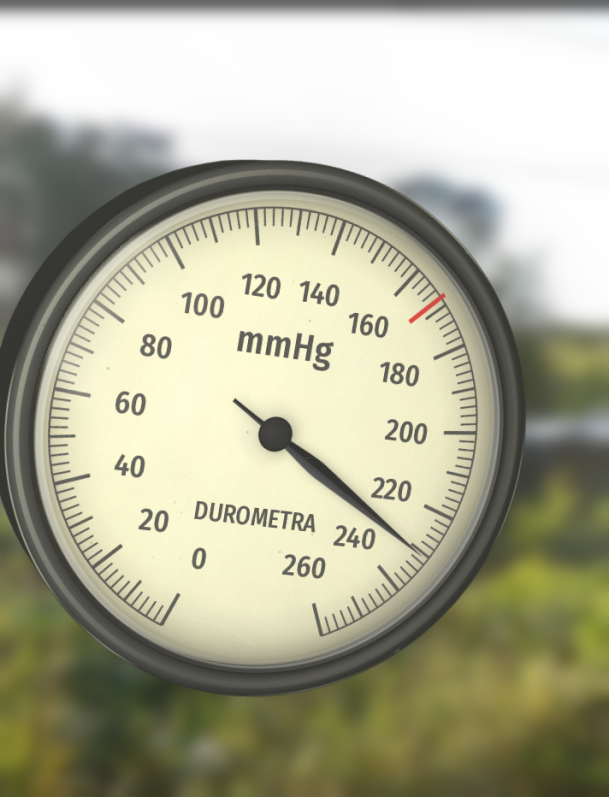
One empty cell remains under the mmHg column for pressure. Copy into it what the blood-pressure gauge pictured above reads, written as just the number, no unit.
231
